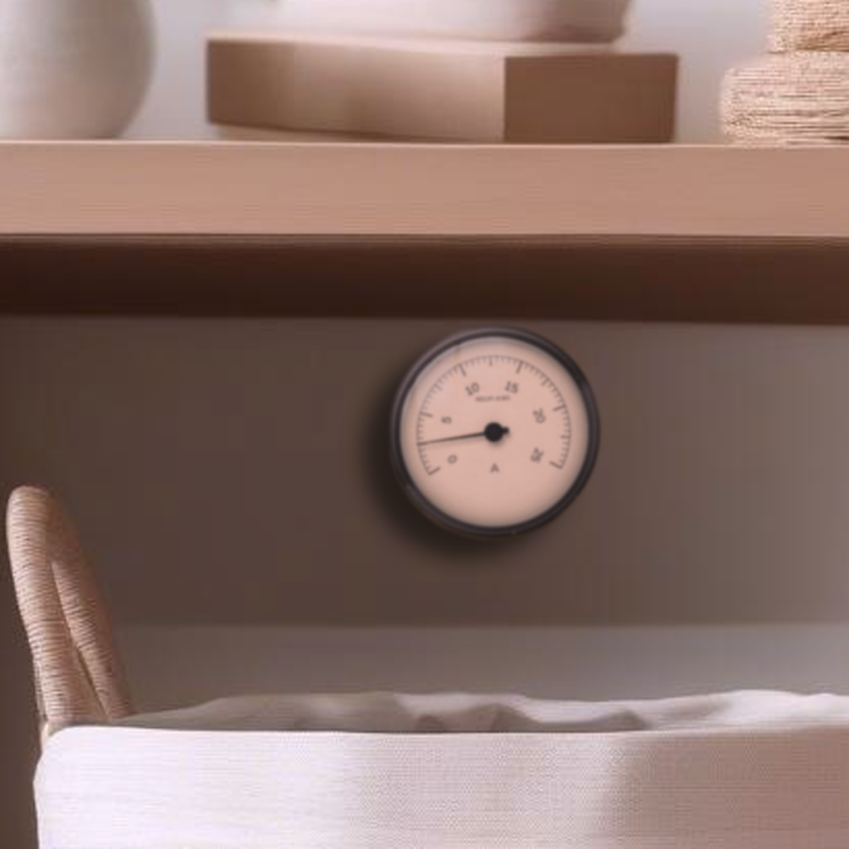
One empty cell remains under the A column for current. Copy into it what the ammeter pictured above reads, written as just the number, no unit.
2.5
